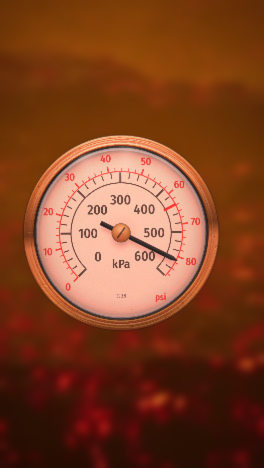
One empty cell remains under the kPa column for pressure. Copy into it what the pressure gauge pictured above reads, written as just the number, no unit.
560
